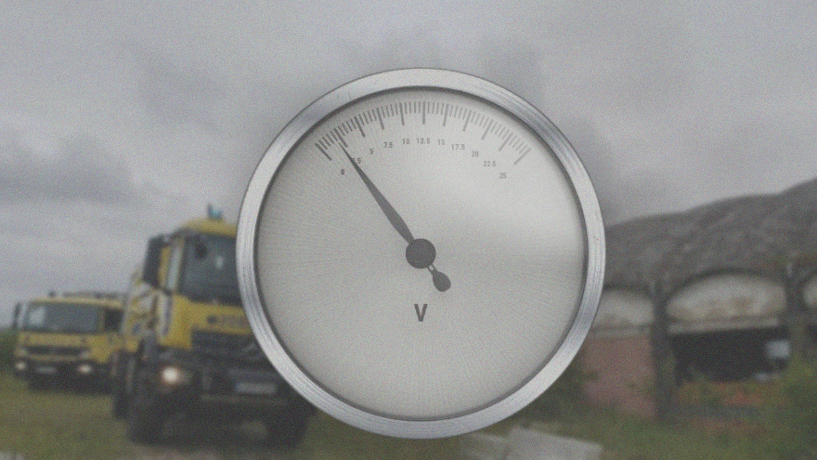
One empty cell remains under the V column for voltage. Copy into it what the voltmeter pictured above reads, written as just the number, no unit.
2
